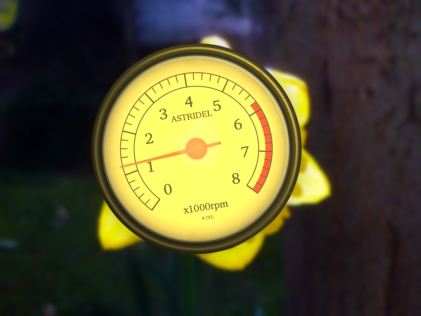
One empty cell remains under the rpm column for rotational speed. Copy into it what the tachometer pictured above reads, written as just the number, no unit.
1200
